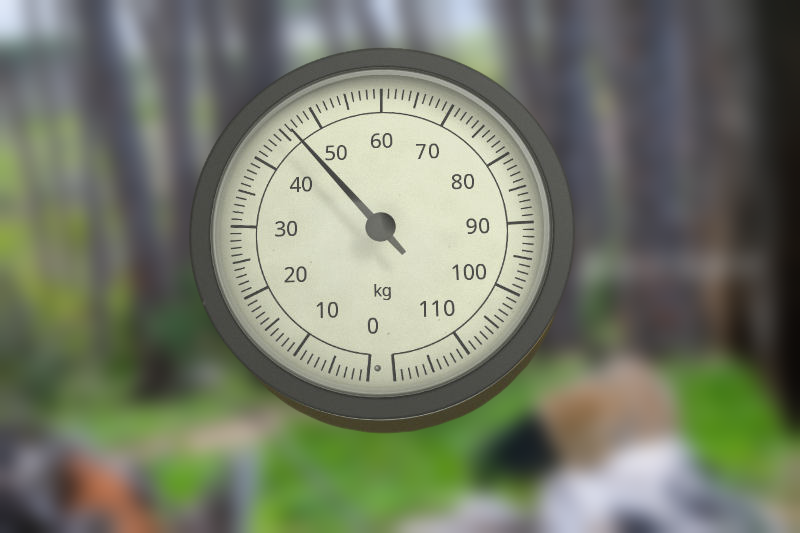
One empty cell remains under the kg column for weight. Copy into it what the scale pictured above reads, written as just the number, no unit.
46
